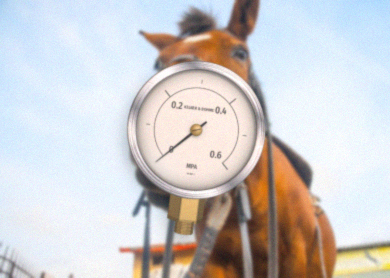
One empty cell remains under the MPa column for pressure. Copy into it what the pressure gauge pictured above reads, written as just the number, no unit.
0
